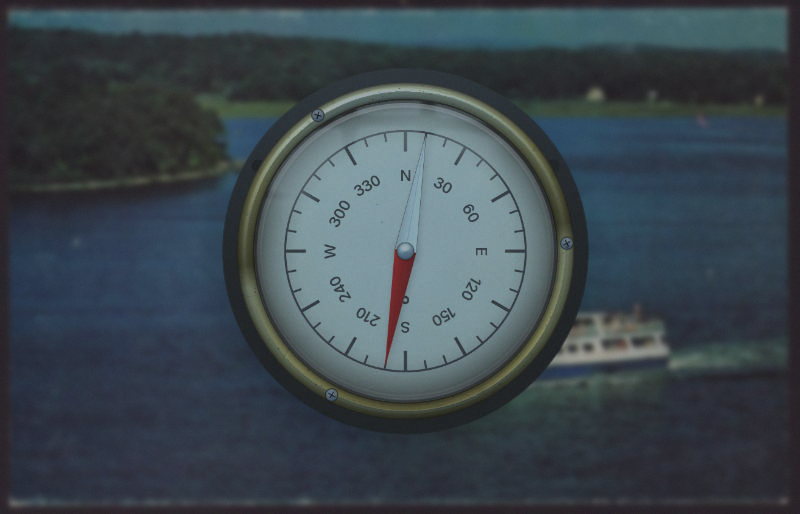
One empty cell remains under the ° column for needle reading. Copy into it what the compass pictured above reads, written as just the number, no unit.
190
